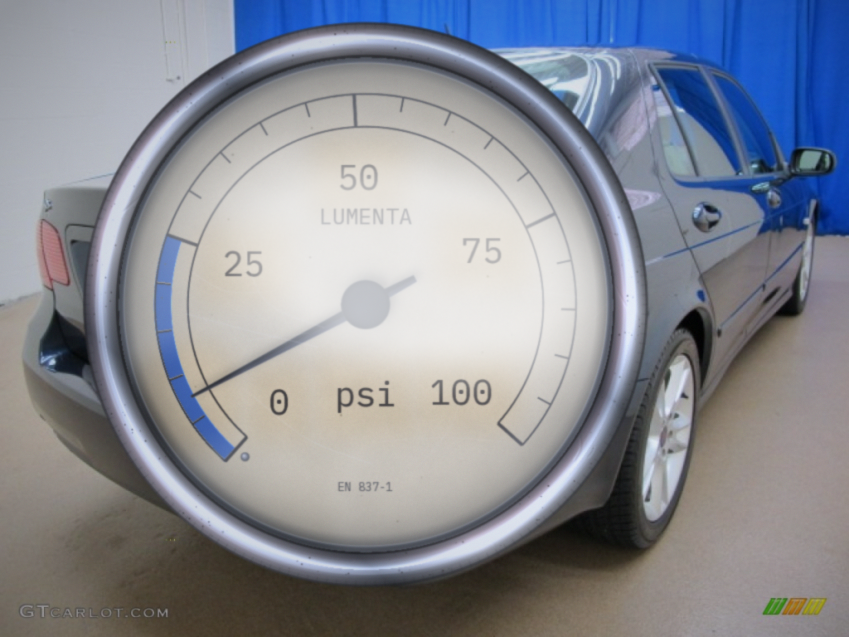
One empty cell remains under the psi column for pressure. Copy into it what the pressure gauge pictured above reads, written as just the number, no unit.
7.5
